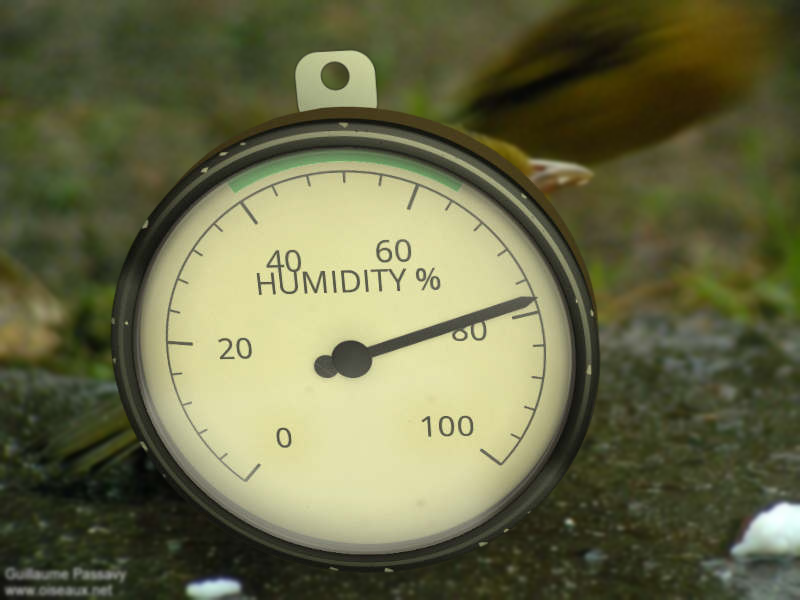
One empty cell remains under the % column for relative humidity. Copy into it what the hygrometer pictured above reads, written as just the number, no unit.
78
